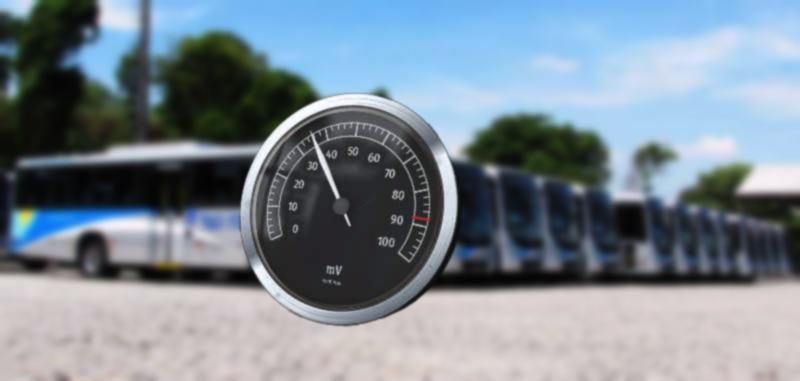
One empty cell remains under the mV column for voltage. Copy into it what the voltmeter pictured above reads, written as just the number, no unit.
36
